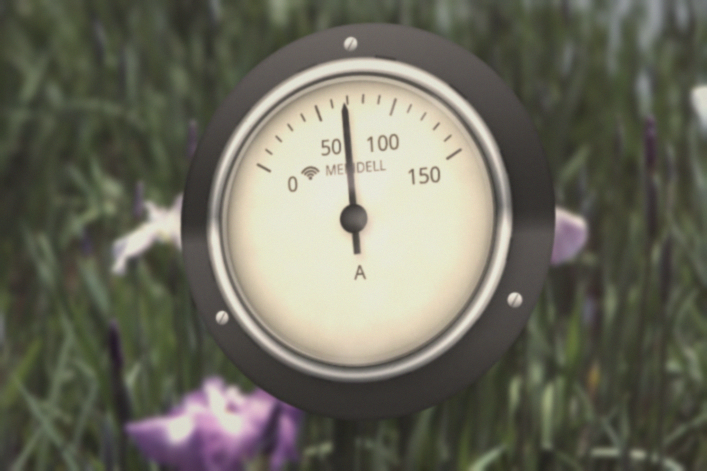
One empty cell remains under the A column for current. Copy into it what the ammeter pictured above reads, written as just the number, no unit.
70
